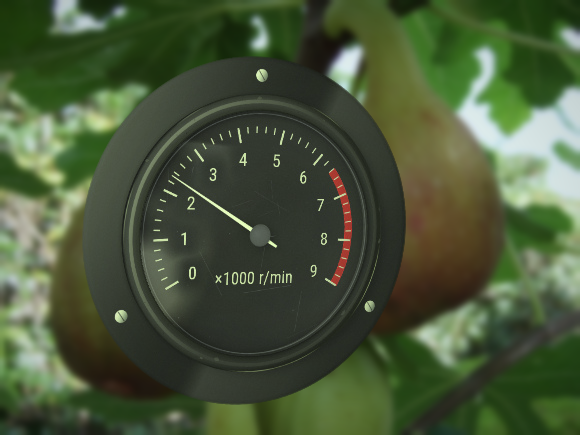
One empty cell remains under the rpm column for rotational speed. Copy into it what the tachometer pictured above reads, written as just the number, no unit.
2300
